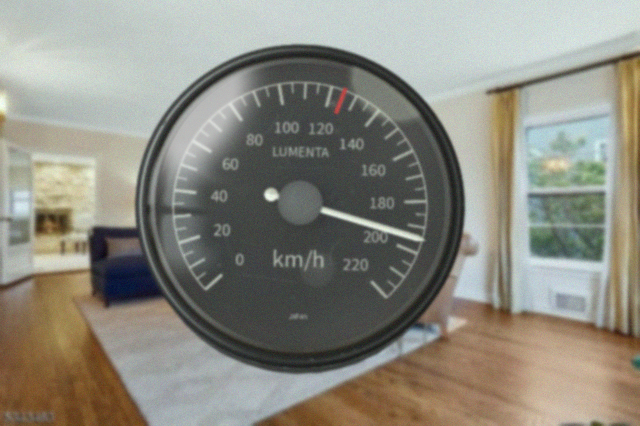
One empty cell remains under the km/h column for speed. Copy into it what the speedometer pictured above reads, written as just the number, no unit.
195
